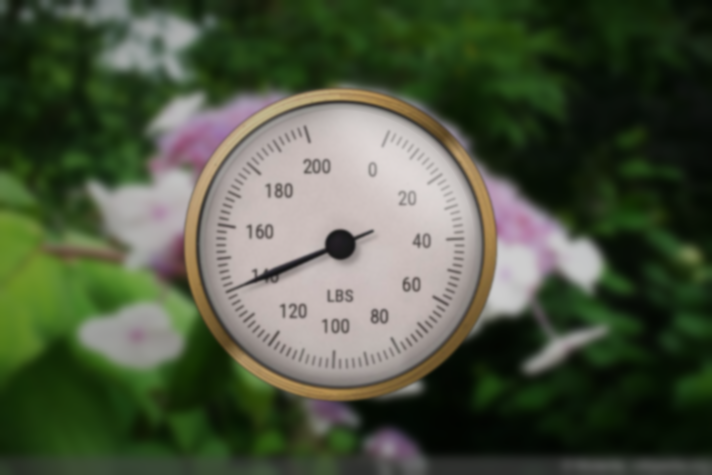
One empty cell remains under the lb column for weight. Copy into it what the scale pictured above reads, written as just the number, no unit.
140
